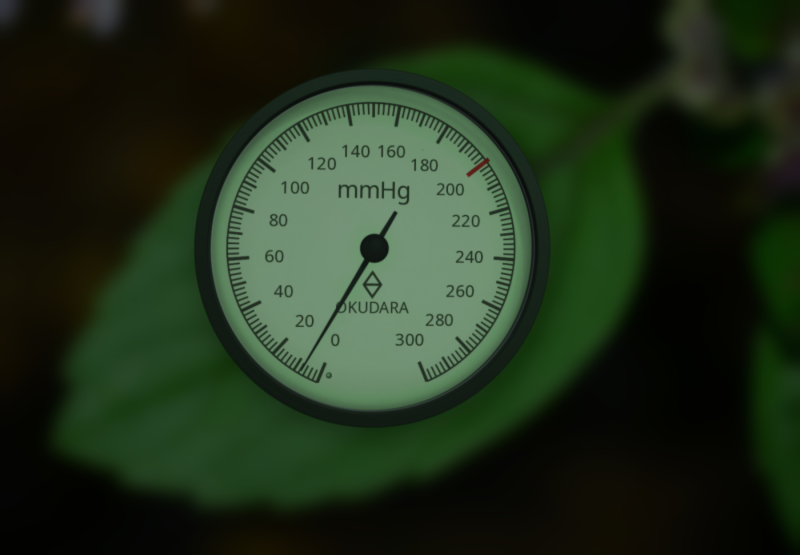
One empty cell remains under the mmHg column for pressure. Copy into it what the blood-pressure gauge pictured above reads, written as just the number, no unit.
8
